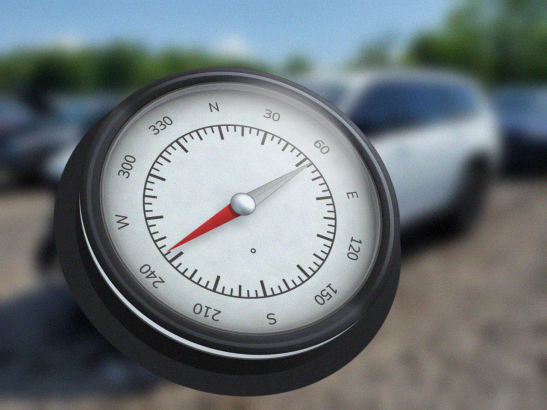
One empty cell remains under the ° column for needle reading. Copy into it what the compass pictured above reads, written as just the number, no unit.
245
